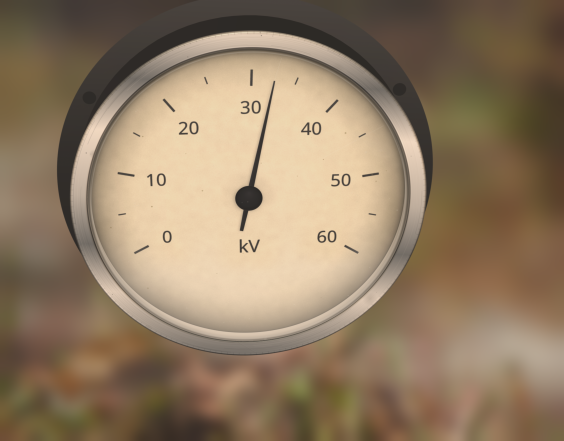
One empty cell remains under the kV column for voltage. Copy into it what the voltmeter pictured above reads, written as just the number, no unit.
32.5
